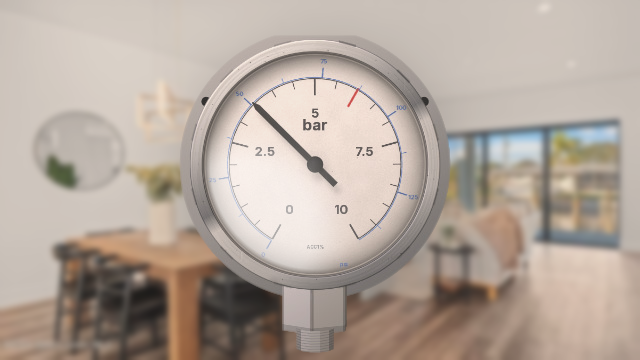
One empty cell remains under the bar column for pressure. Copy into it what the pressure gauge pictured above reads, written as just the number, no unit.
3.5
